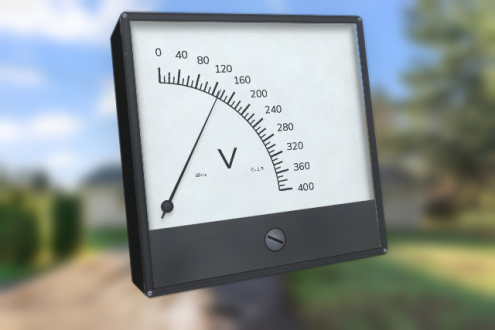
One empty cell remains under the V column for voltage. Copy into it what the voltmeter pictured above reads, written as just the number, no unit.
130
